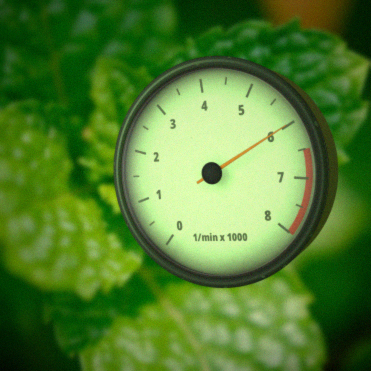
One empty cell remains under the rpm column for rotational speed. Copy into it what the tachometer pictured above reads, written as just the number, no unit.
6000
